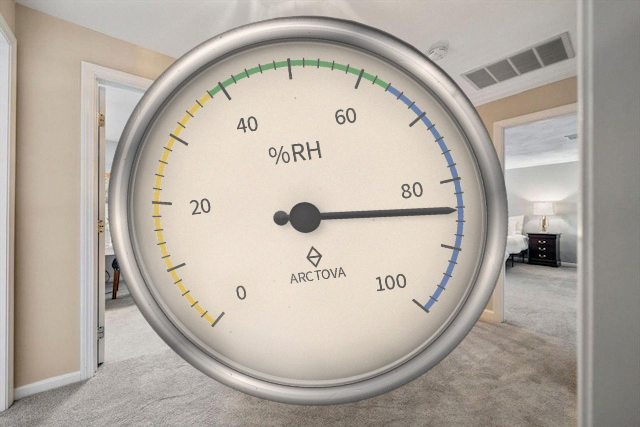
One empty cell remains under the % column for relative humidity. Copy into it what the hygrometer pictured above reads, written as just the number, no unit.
84
